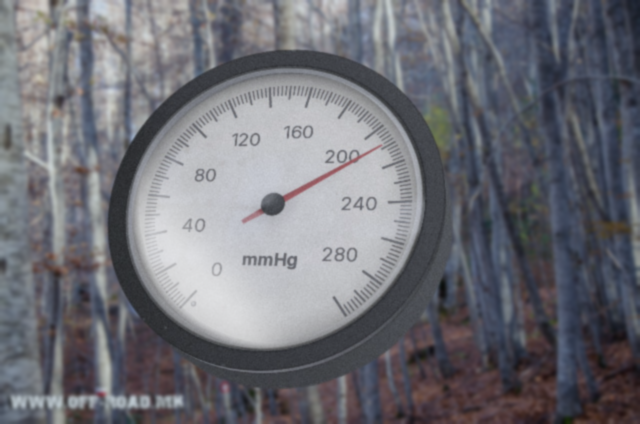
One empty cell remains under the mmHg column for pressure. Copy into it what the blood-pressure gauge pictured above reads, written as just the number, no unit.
210
